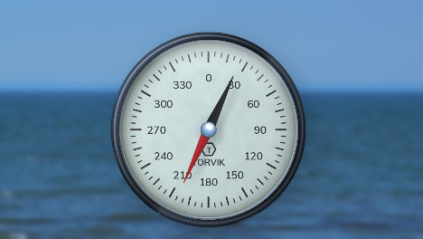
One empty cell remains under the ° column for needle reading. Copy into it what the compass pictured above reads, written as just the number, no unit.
205
